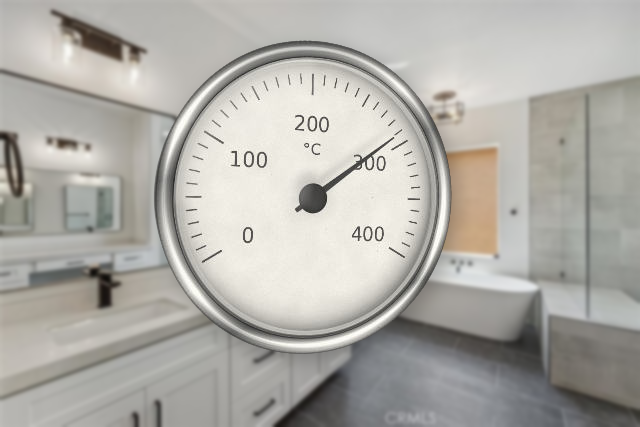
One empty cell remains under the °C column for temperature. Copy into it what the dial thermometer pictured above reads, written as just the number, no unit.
290
